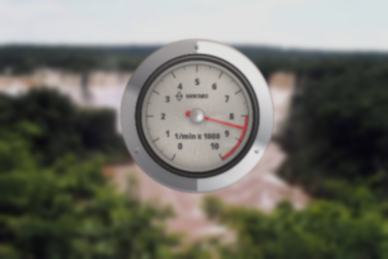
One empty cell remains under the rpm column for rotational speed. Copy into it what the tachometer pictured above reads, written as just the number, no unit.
8500
